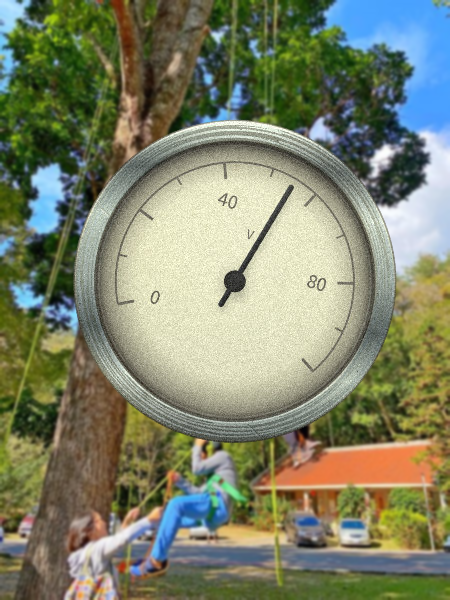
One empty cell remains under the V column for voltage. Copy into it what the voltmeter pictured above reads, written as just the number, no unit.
55
